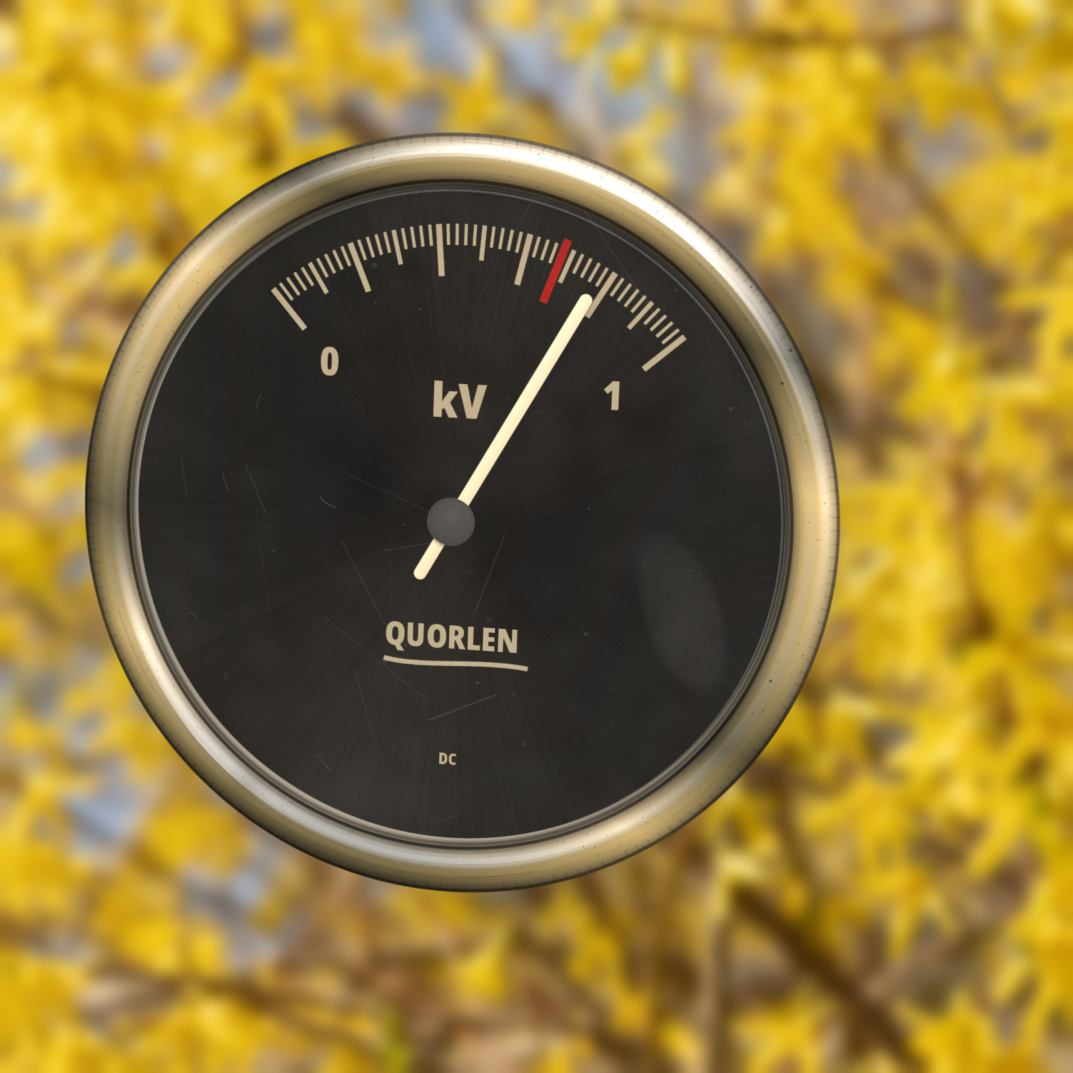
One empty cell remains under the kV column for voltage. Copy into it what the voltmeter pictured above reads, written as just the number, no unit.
0.78
